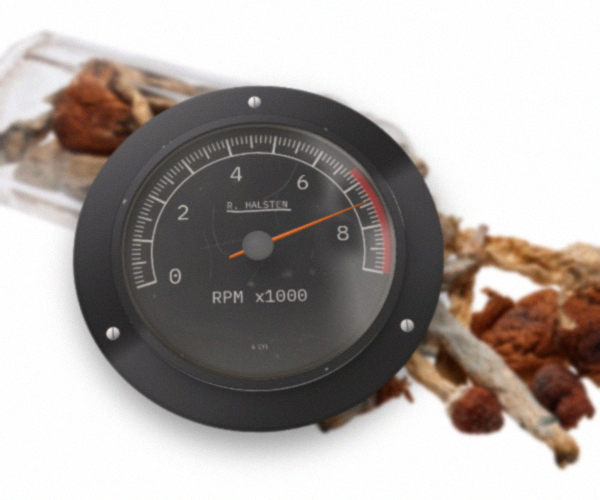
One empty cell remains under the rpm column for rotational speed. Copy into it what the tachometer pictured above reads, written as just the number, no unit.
7500
